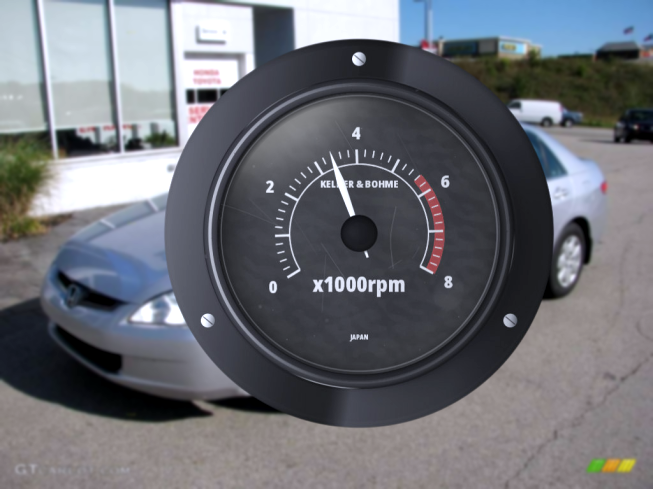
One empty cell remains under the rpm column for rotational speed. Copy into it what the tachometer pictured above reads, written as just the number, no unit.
3400
